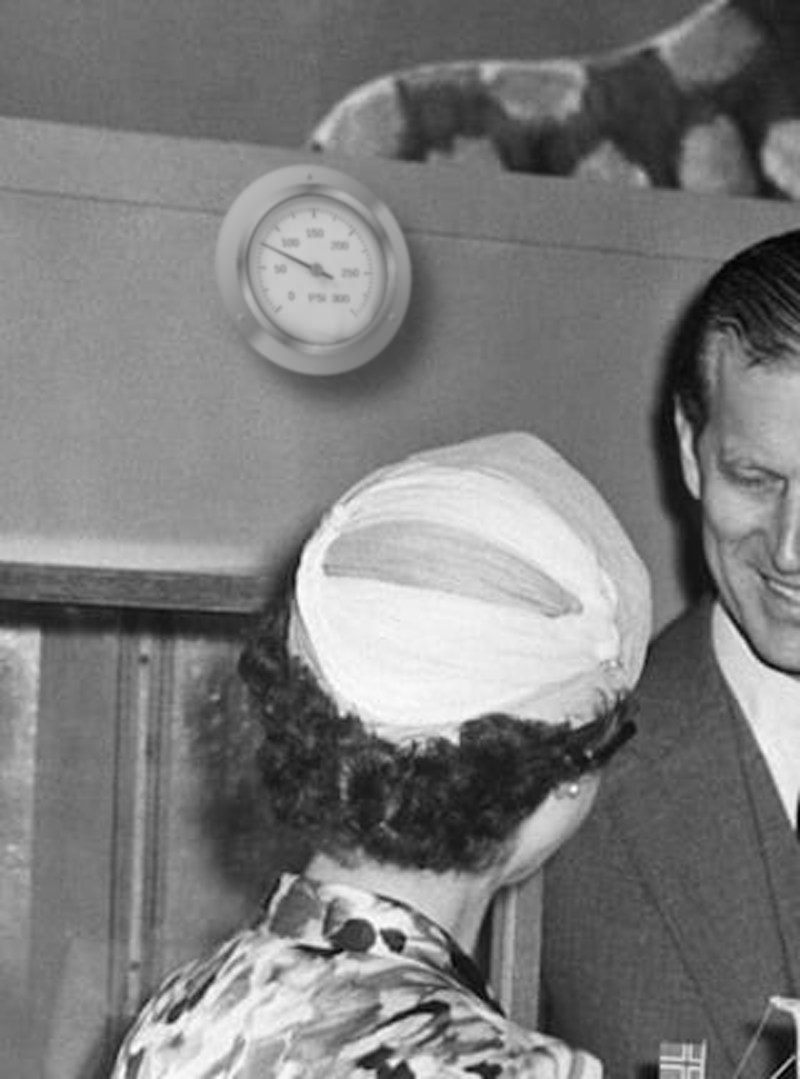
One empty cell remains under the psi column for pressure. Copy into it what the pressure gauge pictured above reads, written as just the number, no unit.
75
